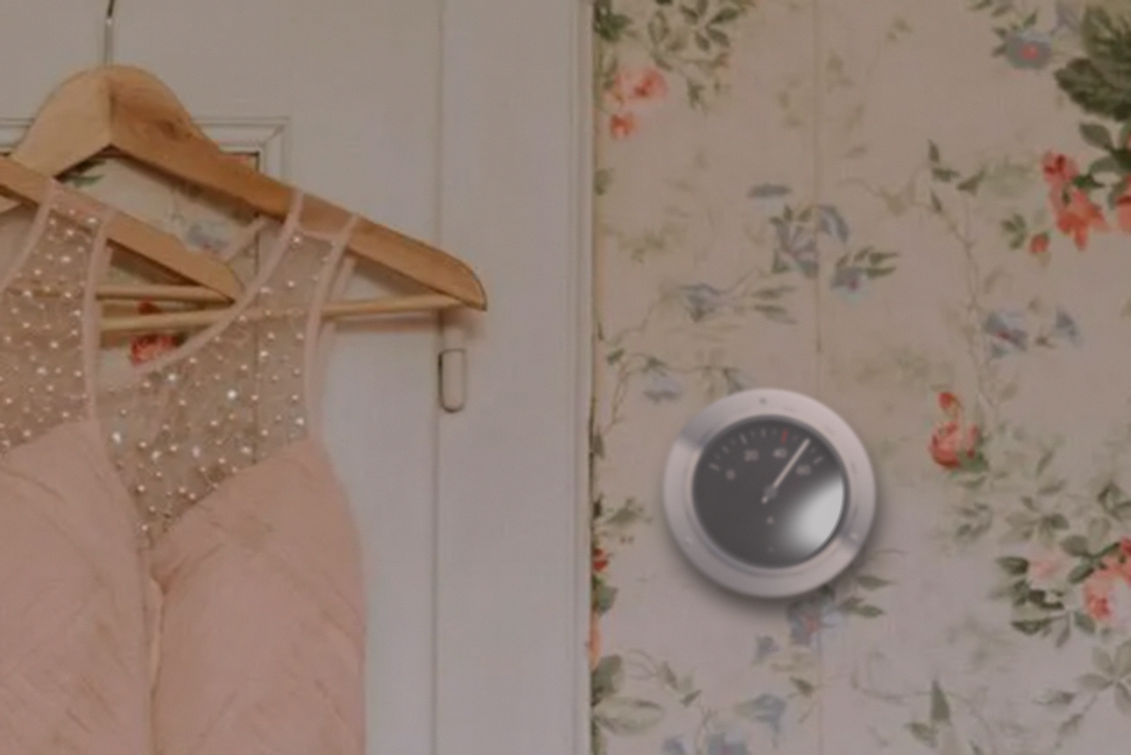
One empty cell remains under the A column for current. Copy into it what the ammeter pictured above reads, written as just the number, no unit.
50
